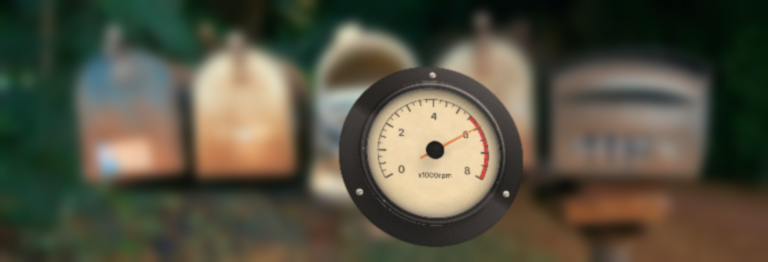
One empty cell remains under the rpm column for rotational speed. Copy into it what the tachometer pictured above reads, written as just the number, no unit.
6000
